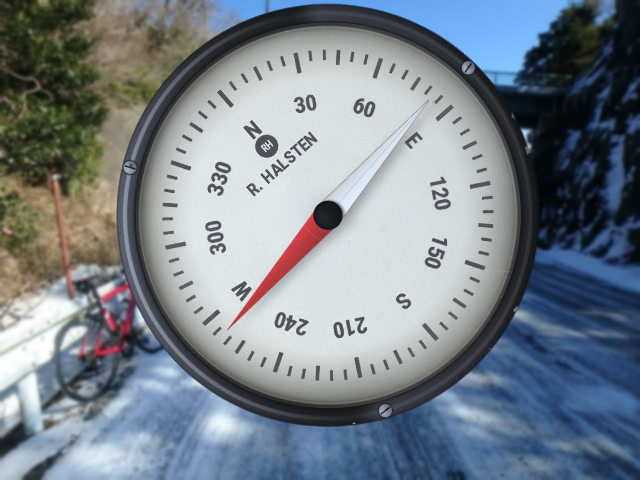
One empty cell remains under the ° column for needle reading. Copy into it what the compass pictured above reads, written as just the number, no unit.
262.5
